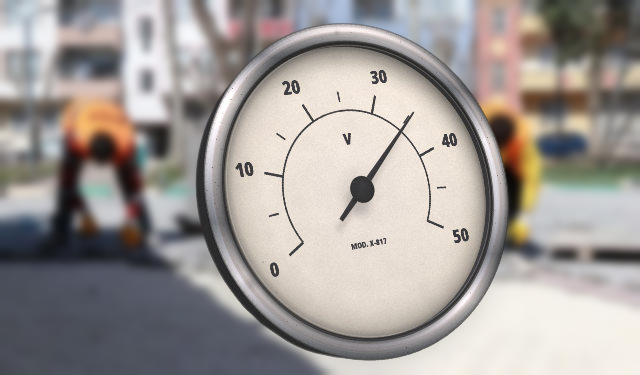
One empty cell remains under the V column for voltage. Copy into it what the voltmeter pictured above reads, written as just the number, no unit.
35
